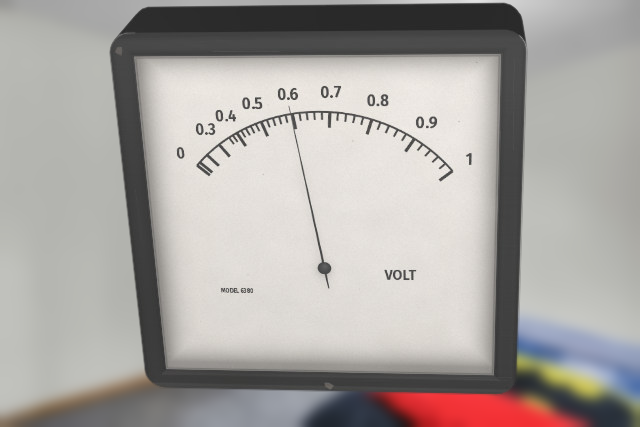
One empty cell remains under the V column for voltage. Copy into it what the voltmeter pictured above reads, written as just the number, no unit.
0.6
